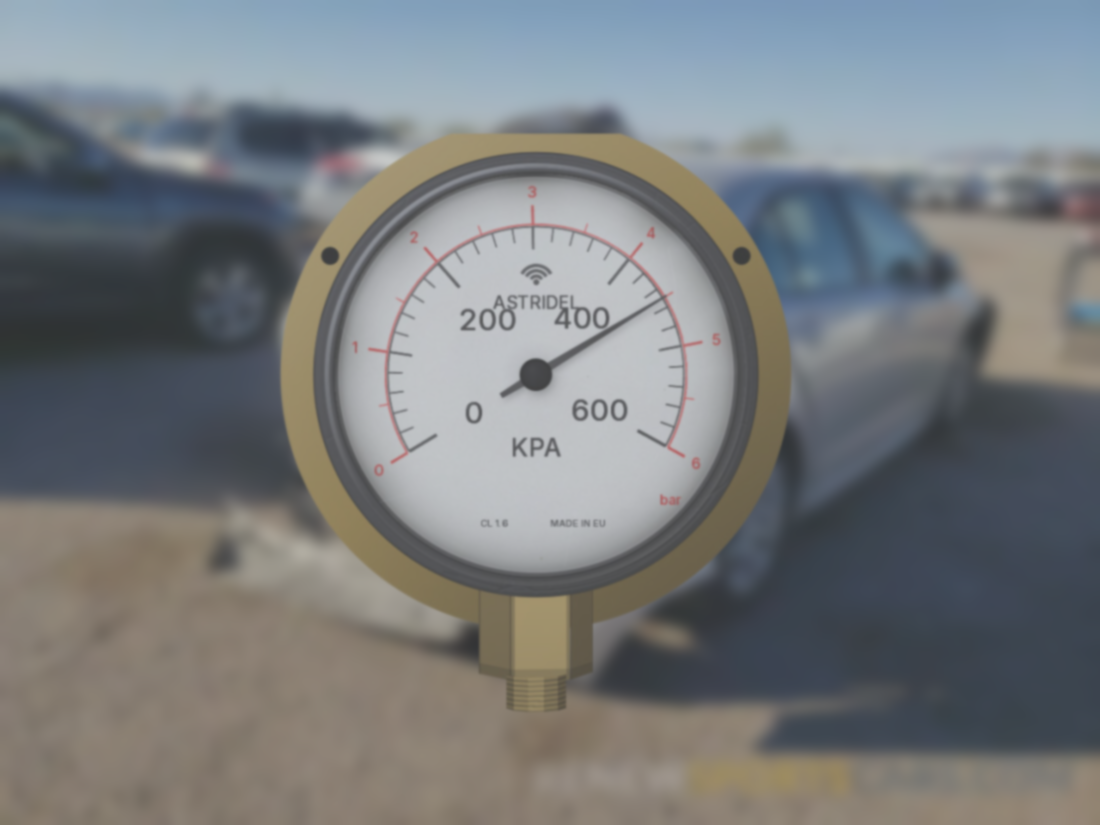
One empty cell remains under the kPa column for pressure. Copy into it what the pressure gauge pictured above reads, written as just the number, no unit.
450
